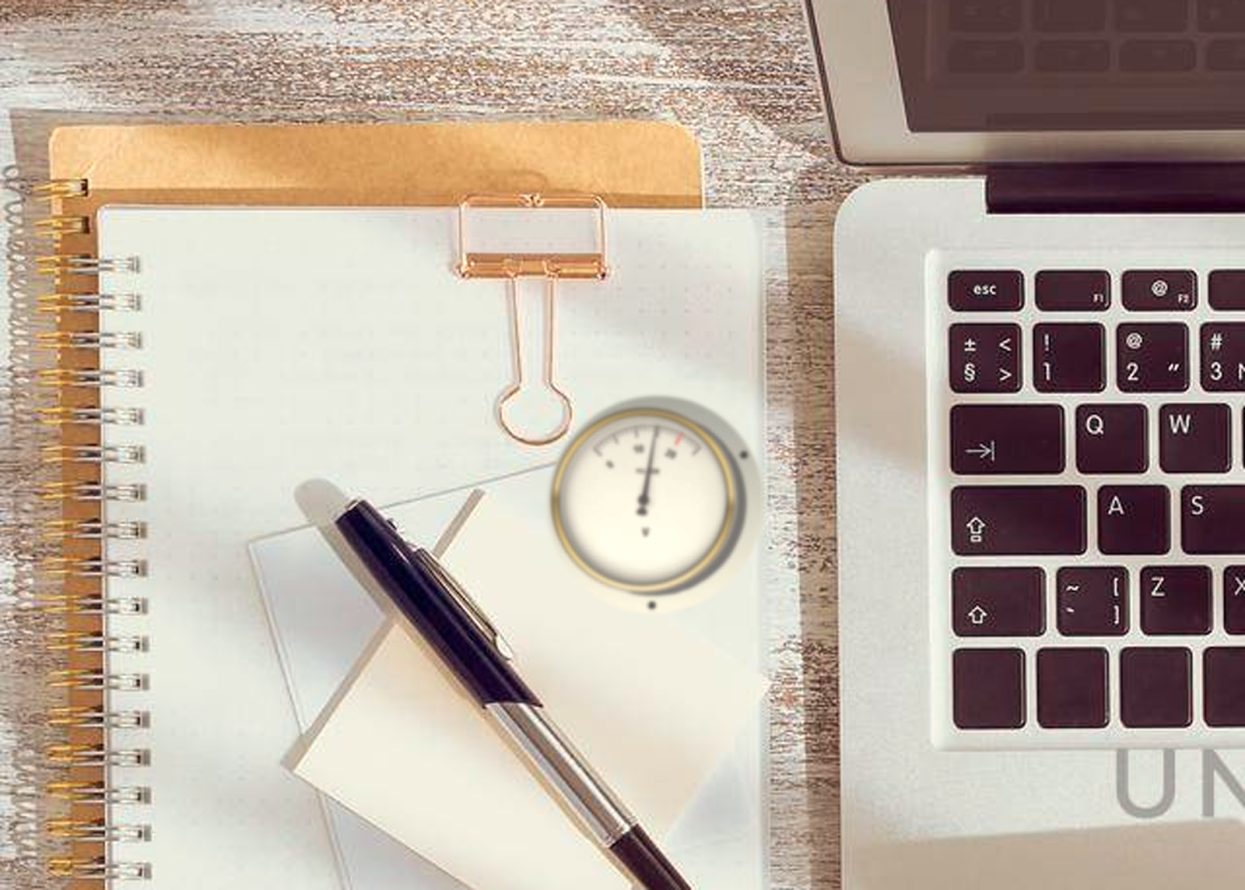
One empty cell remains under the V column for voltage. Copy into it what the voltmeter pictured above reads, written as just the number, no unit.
15
